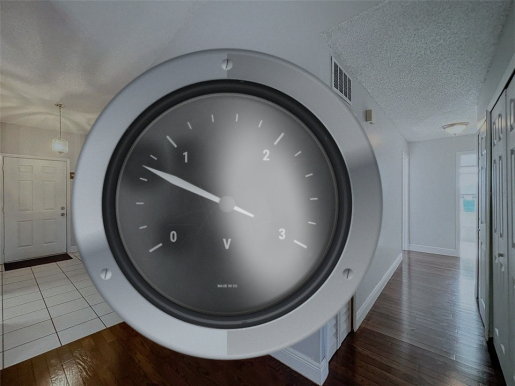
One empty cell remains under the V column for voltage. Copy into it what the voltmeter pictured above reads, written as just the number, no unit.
0.7
